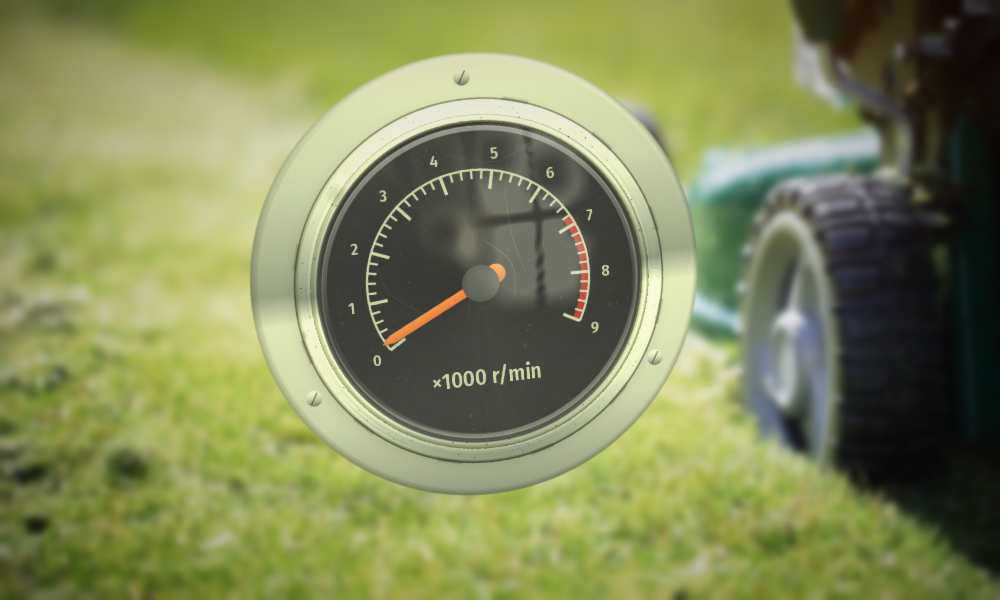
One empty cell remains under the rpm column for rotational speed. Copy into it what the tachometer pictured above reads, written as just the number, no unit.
200
